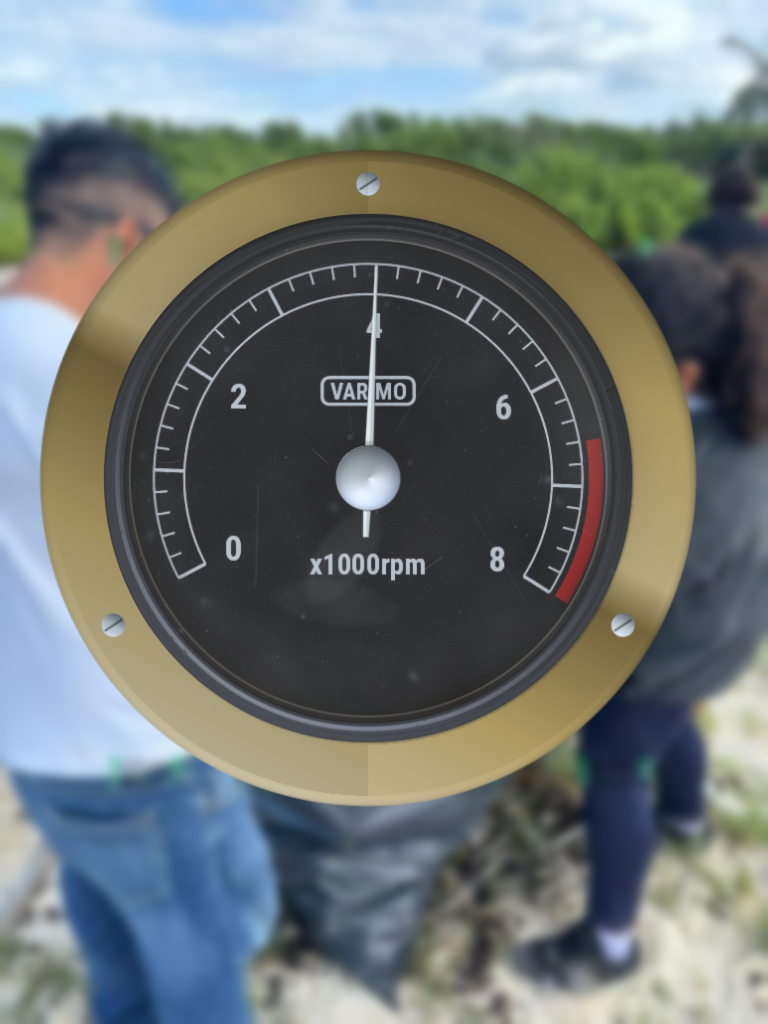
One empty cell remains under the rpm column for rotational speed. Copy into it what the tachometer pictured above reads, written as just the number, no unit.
4000
